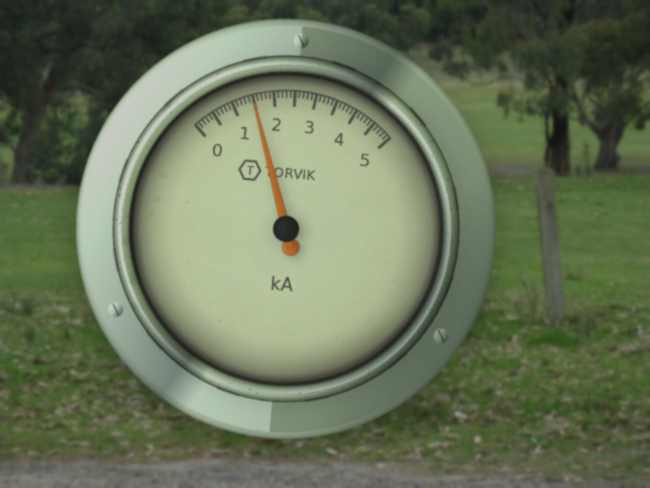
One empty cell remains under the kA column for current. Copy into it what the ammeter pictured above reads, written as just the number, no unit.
1.5
